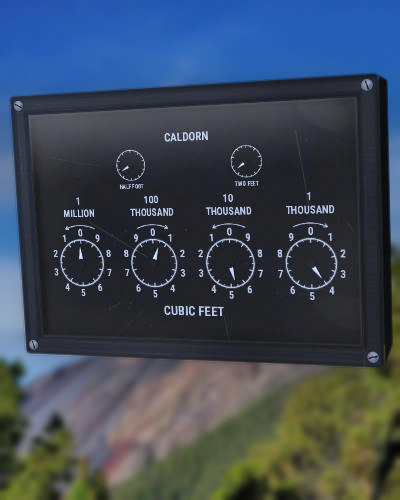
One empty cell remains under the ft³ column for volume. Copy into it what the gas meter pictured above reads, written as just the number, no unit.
5400
